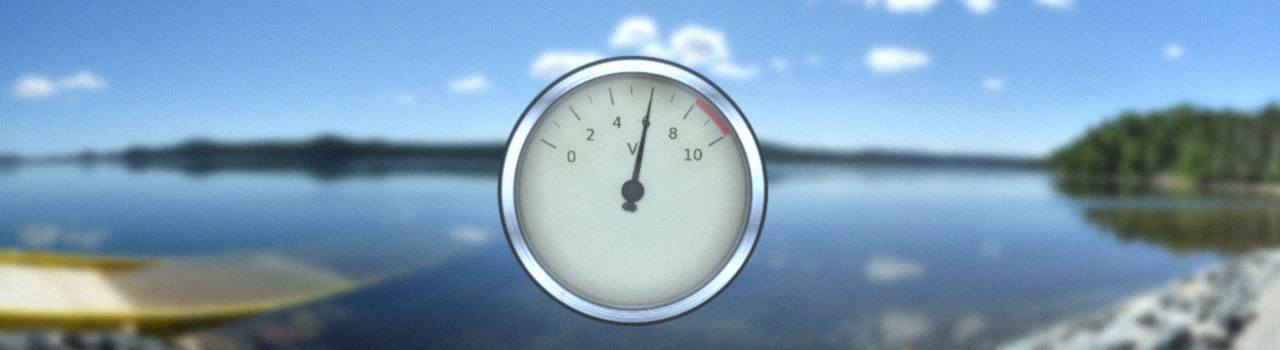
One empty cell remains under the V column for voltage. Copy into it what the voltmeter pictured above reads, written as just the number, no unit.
6
